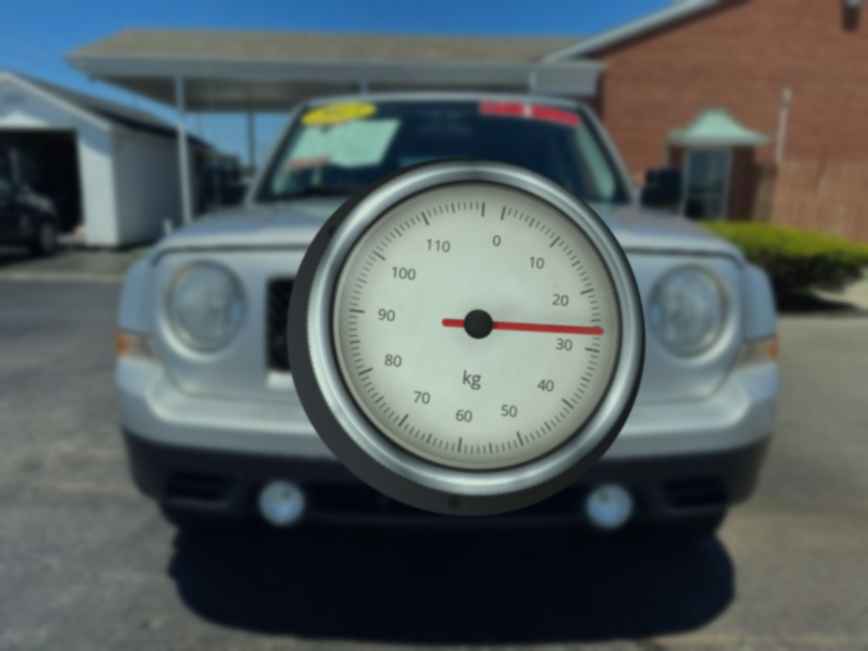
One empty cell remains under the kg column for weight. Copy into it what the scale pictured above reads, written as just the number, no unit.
27
